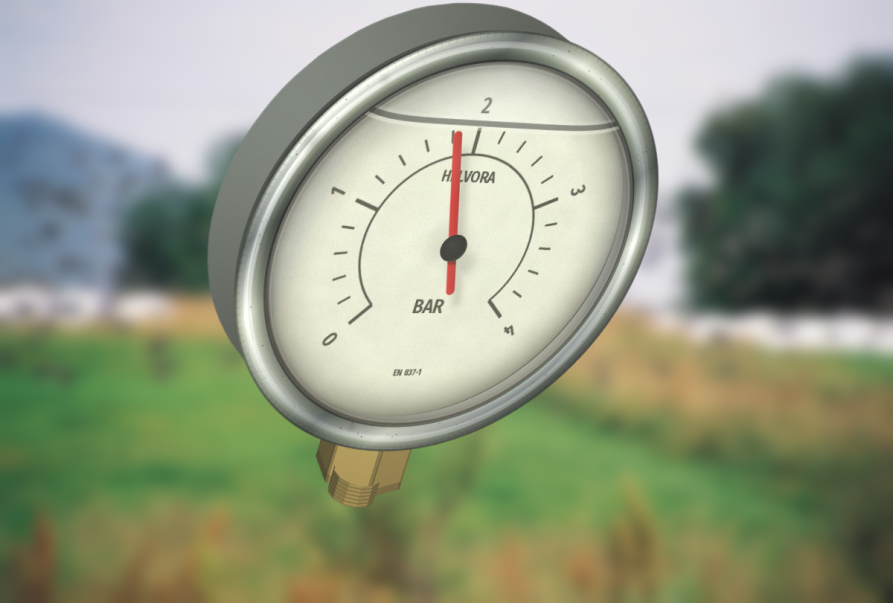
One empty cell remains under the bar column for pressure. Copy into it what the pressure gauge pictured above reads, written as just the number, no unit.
1.8
